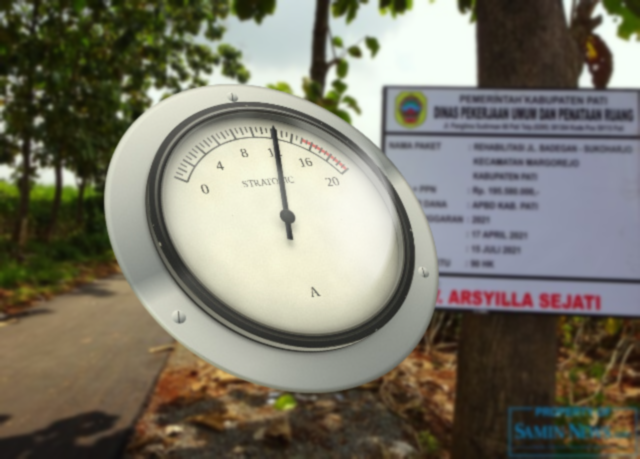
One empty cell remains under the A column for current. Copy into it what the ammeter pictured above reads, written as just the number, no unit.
12
